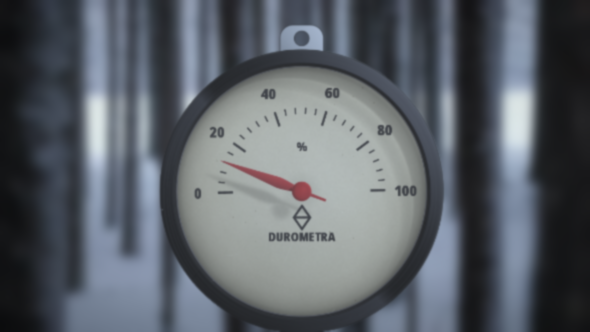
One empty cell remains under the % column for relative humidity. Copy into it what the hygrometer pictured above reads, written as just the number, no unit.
12
